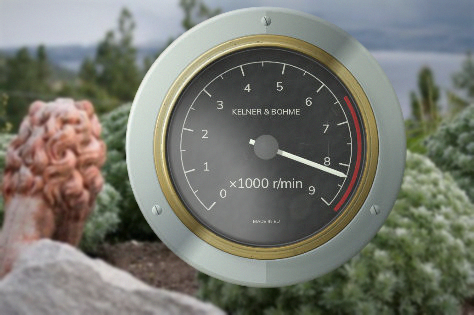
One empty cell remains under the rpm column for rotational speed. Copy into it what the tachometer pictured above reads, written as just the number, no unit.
8250
